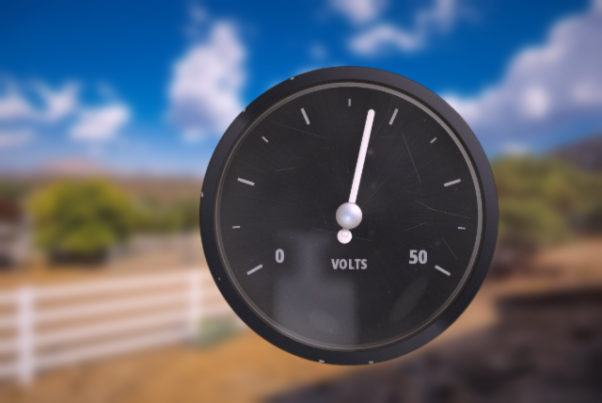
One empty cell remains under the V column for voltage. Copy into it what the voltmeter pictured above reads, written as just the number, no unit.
27.5
